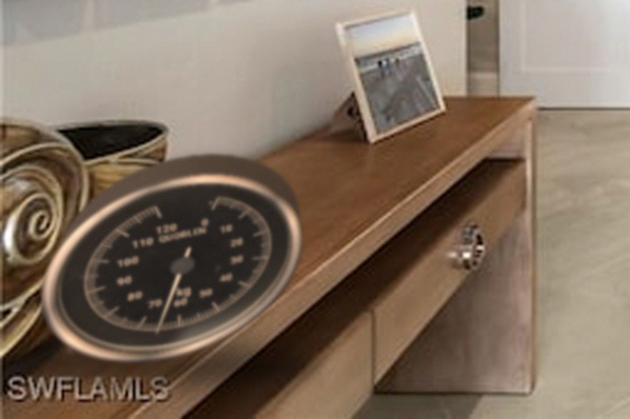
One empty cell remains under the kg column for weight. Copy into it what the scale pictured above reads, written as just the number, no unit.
65
